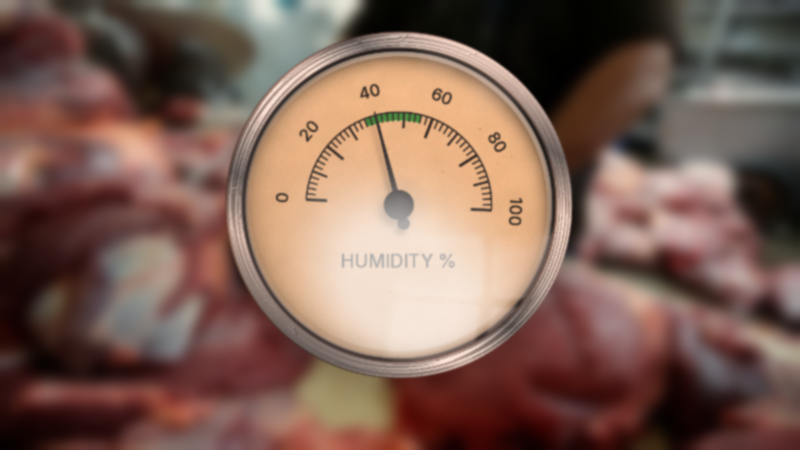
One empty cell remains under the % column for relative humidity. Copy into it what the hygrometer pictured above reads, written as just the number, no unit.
40
